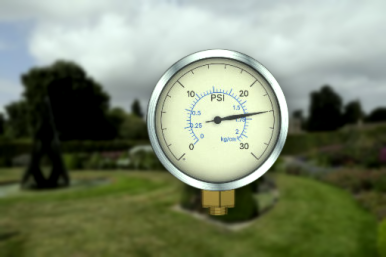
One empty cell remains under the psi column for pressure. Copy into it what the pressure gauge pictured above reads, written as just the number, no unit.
24
